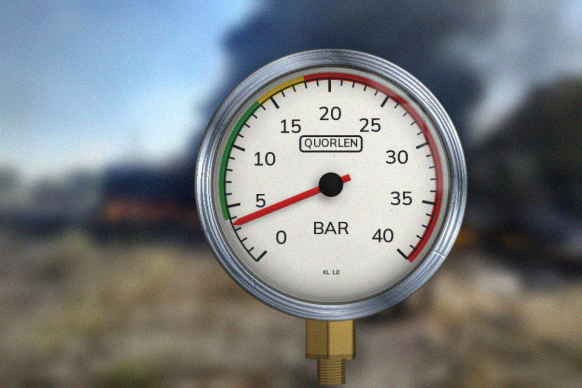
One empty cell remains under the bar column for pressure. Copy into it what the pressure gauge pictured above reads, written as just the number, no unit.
3.5
